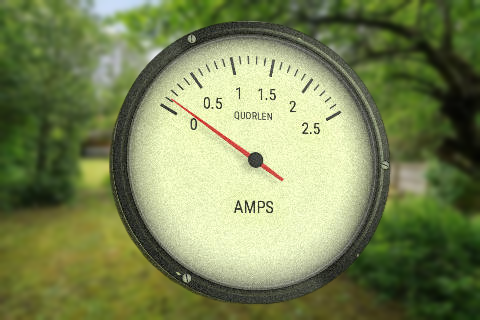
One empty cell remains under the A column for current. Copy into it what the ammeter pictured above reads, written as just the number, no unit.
0.1
